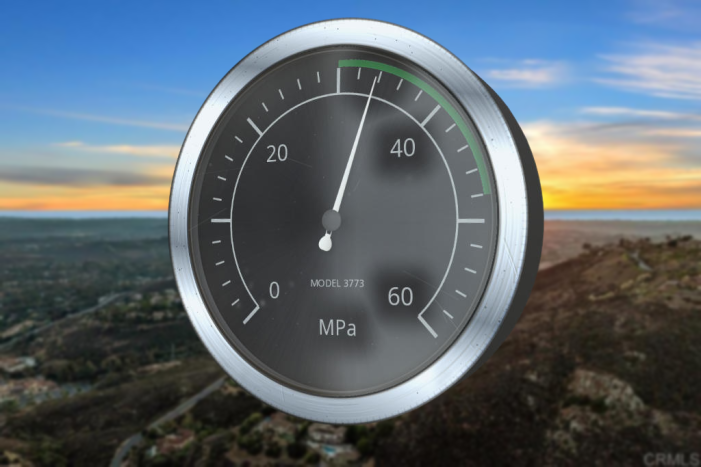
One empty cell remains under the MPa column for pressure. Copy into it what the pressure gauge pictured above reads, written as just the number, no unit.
34
